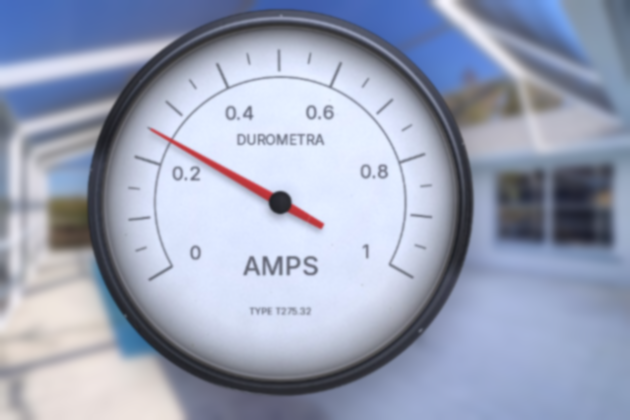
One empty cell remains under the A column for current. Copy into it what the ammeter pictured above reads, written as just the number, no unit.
0.25
